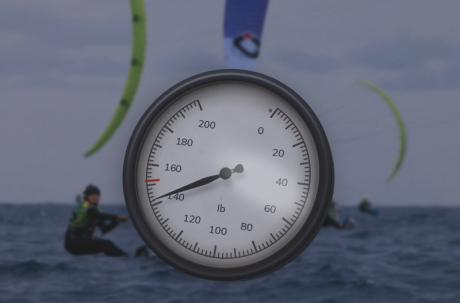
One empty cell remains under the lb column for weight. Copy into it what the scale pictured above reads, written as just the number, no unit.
142
